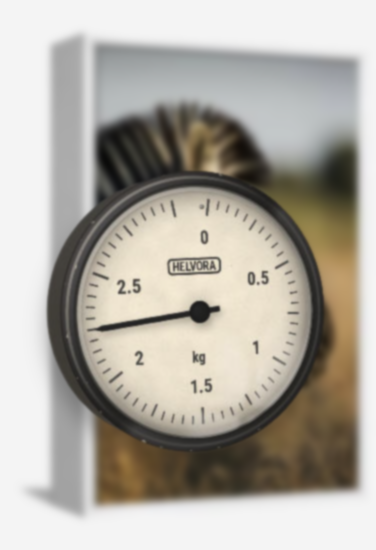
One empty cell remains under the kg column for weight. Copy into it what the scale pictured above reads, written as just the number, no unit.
2.25
